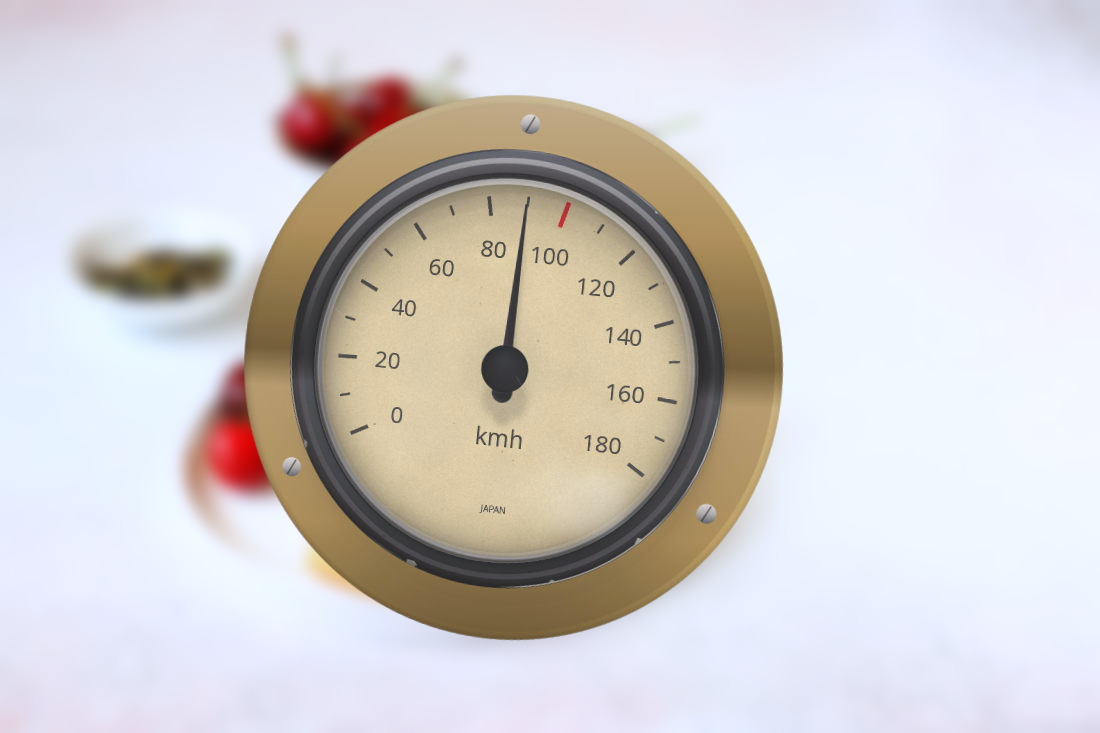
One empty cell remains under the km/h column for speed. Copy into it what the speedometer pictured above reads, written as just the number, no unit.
90
